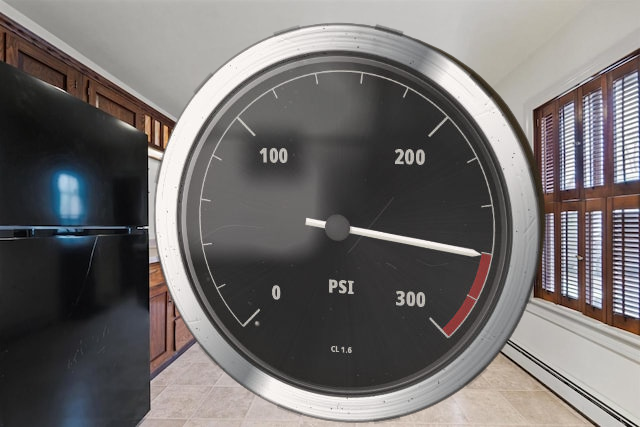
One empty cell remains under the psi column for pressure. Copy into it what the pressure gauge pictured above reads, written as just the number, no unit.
260
